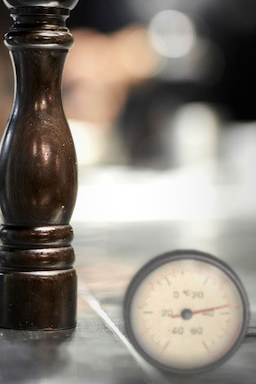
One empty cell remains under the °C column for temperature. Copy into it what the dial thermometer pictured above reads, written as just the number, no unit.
36
